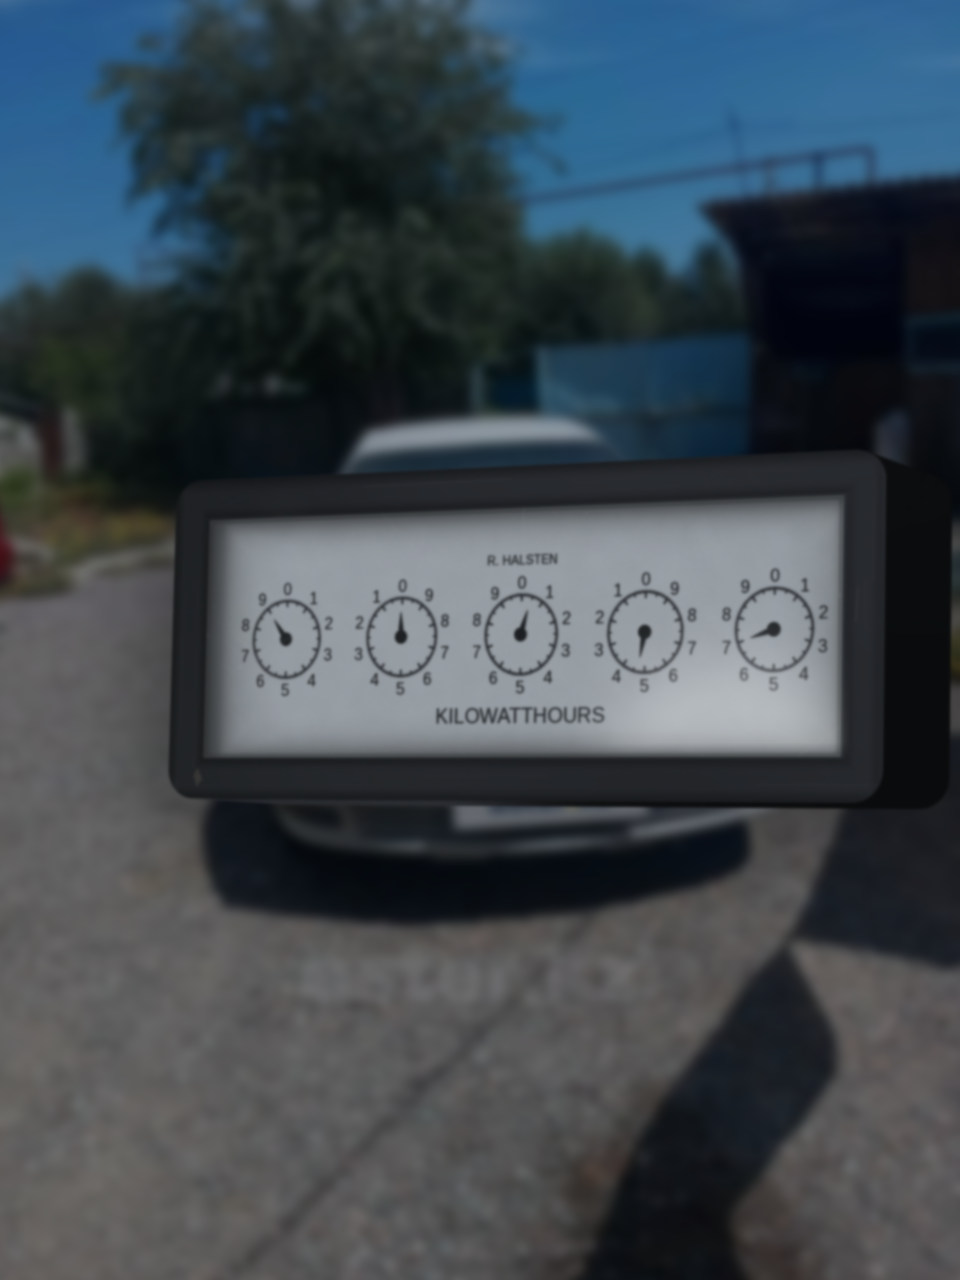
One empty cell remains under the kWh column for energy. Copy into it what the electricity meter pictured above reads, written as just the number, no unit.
90047
